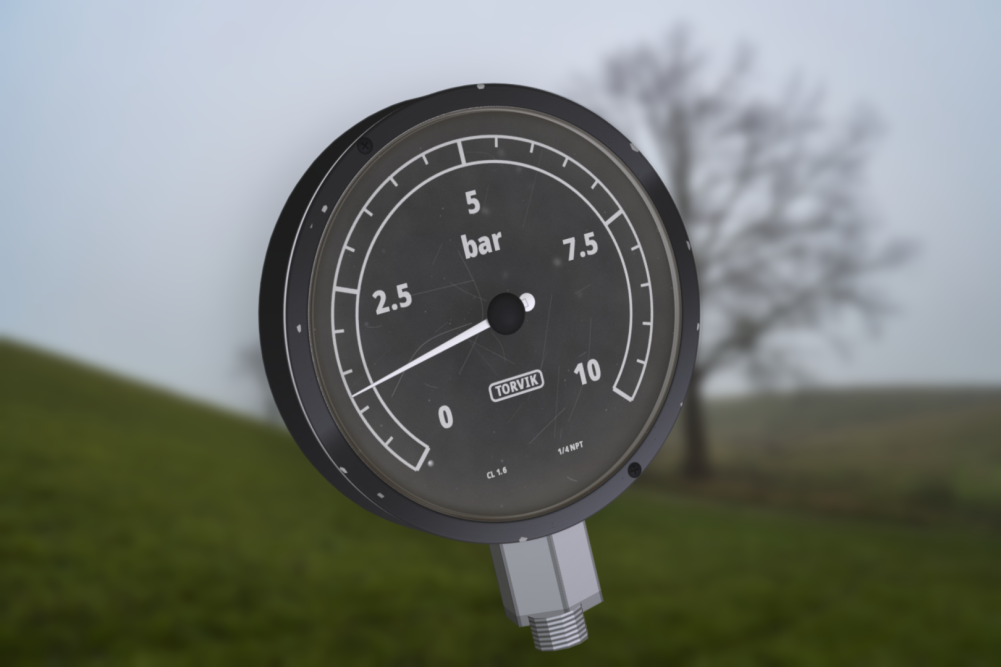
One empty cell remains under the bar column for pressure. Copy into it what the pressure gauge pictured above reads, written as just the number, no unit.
1.25
